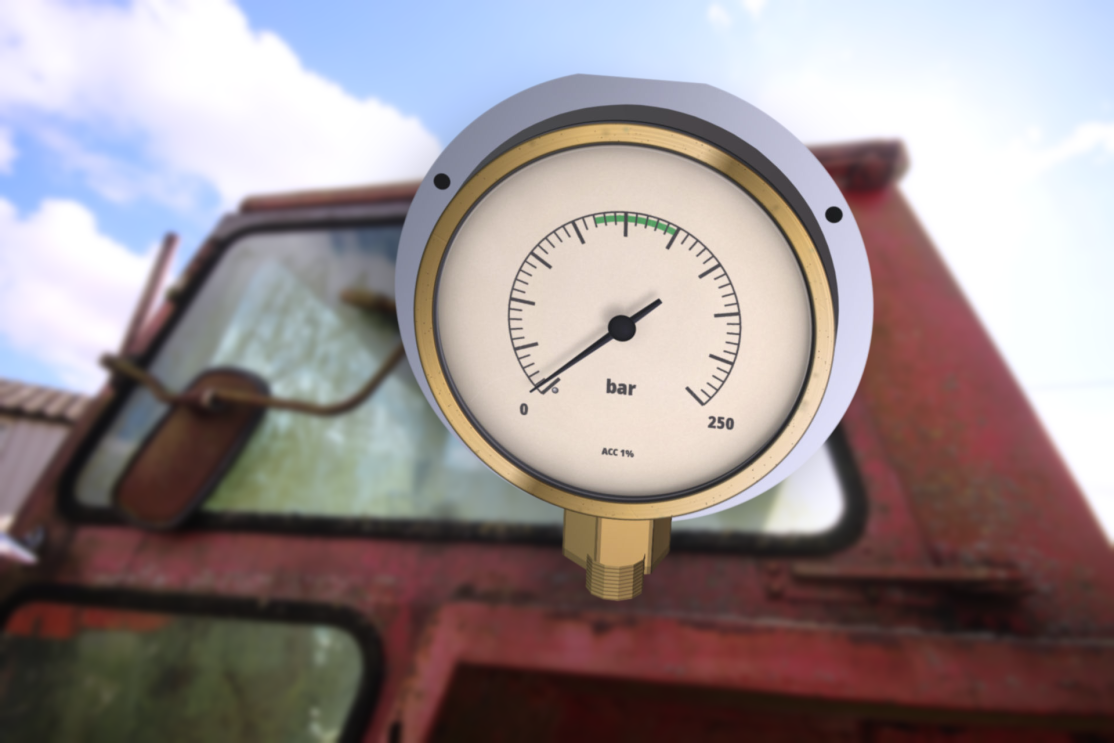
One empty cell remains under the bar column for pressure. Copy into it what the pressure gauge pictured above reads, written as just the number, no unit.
5
